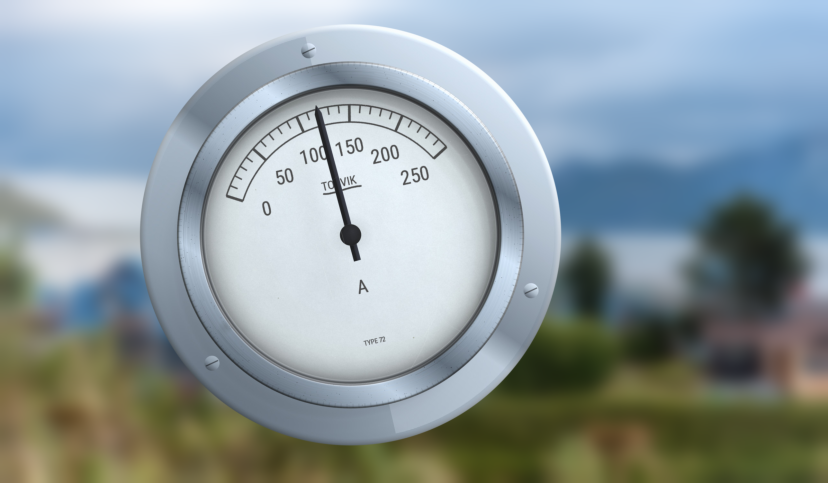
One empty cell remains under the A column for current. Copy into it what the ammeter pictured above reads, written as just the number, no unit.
120
